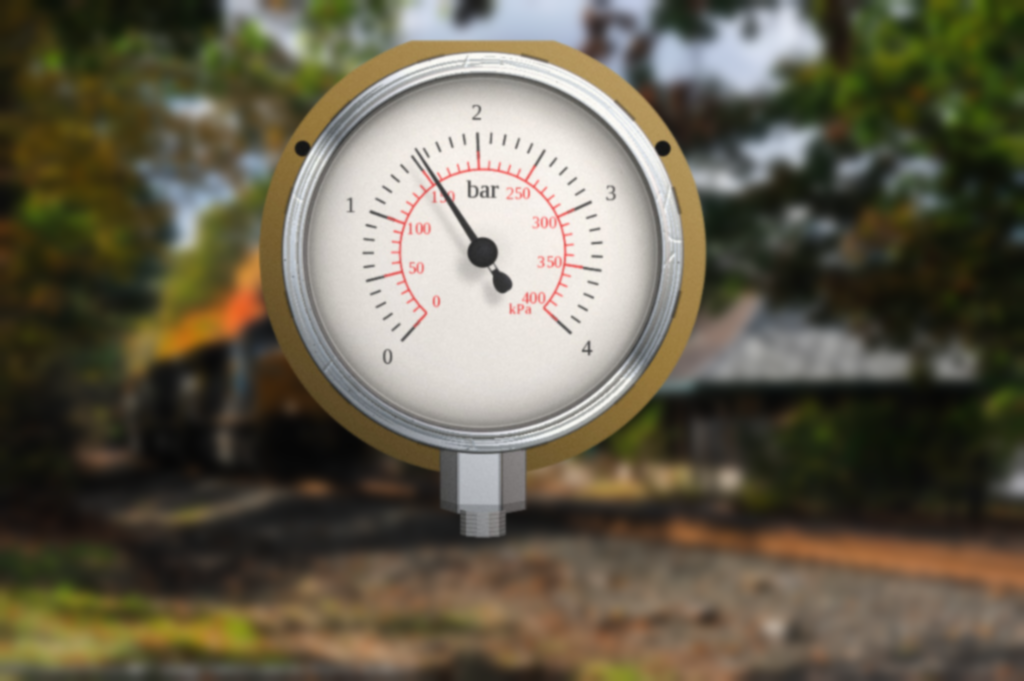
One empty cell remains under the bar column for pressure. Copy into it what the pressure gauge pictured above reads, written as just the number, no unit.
1.55
